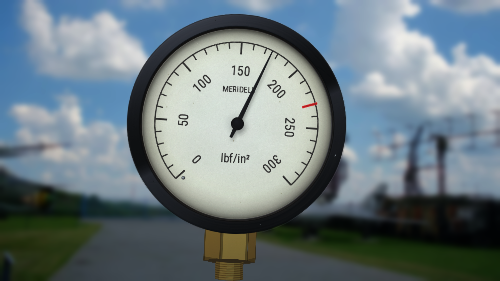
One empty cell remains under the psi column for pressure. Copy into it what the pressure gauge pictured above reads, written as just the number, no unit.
175
